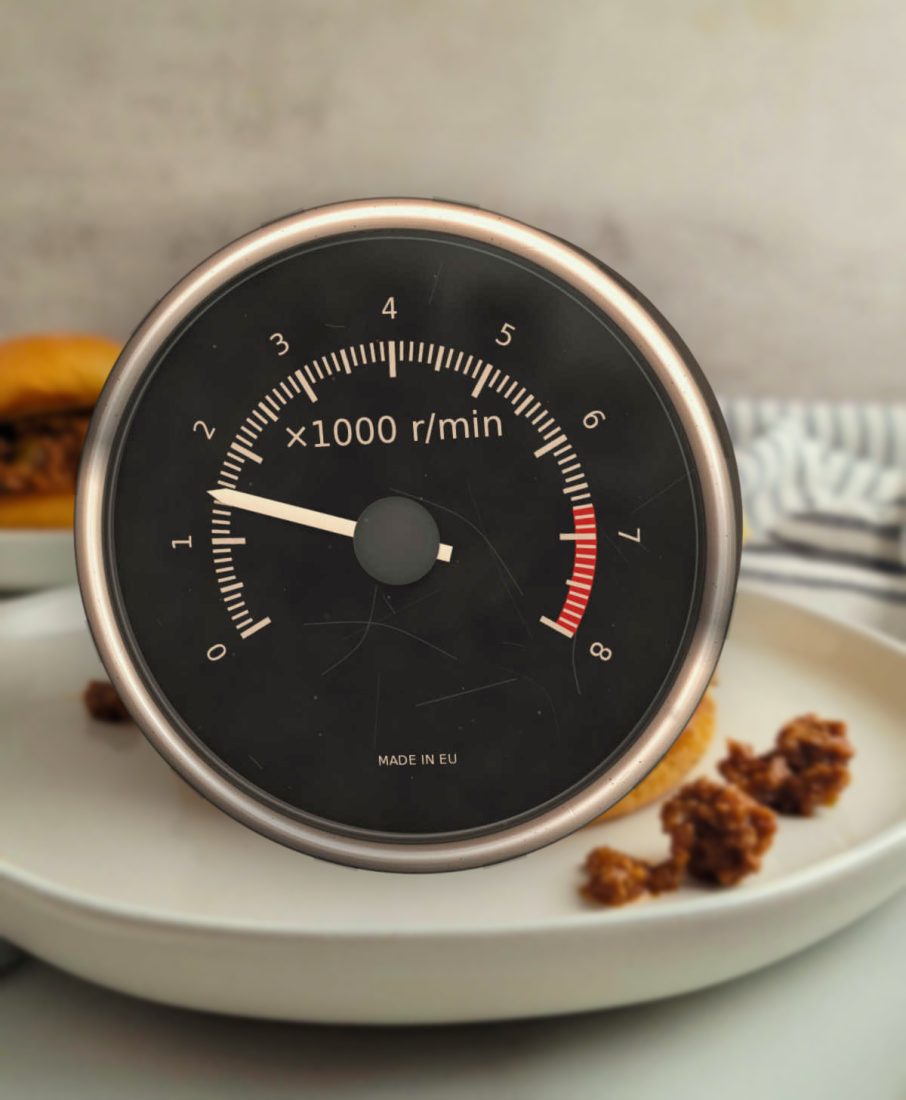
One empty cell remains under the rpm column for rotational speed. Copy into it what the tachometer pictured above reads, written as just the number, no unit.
1500
